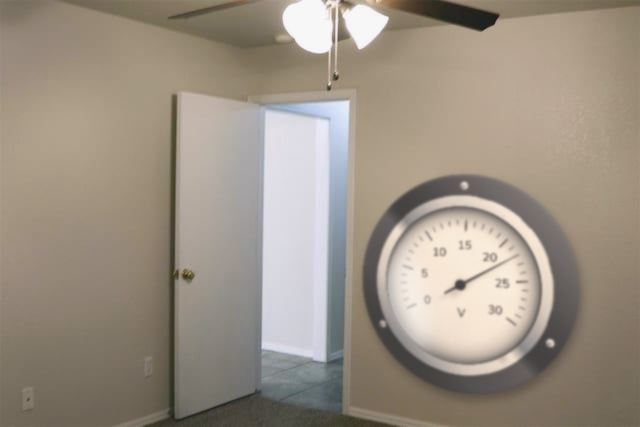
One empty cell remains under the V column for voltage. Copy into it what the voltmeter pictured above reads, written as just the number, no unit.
22
